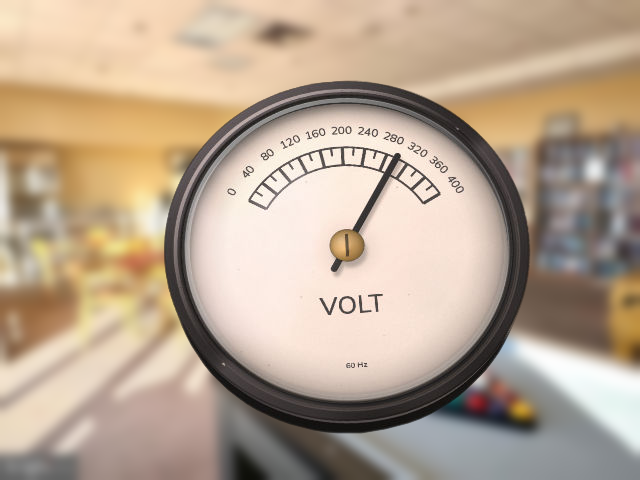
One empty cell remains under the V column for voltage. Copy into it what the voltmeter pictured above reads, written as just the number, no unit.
300
